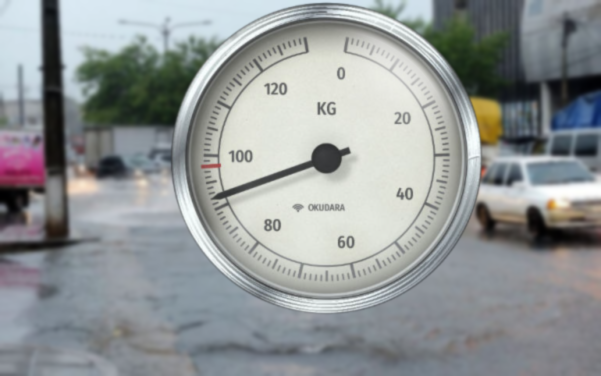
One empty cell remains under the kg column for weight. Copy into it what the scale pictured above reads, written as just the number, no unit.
92
